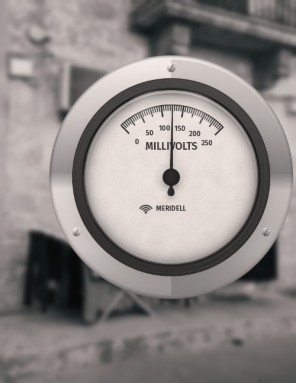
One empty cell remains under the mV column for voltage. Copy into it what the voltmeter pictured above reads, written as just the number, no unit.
125
